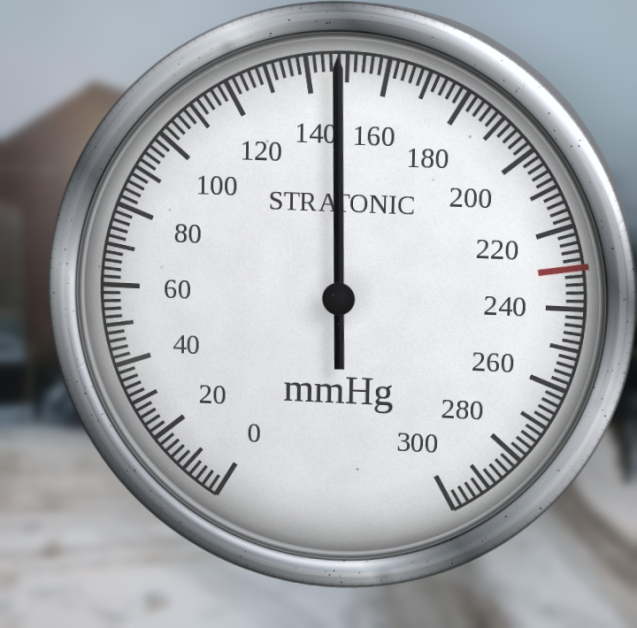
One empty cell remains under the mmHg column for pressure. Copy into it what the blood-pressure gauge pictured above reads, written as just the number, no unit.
148
